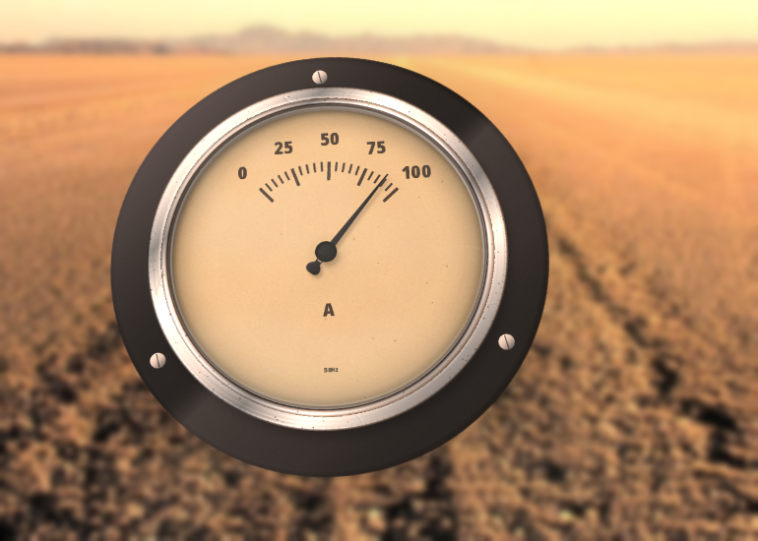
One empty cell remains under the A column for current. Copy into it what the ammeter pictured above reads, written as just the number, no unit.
90
